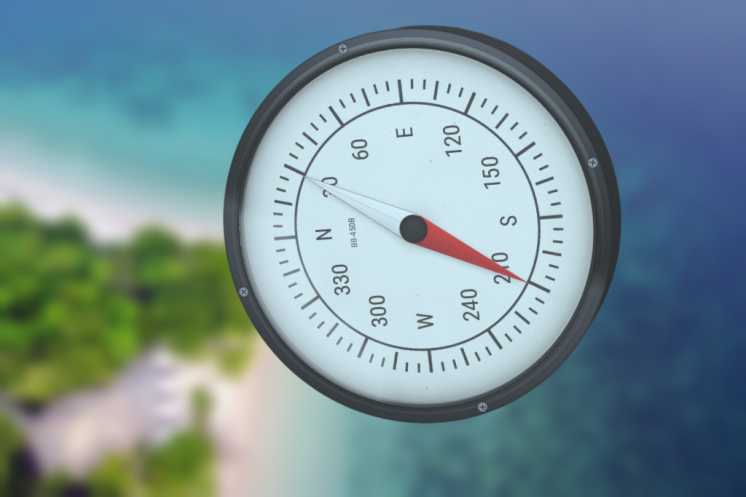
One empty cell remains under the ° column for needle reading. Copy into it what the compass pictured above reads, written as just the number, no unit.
210
